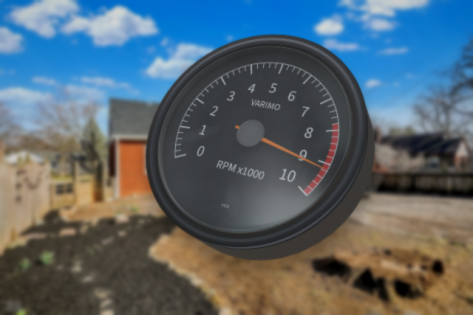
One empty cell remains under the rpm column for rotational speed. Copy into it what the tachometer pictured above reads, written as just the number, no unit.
9200
